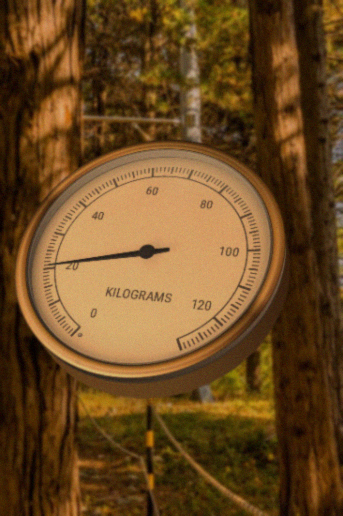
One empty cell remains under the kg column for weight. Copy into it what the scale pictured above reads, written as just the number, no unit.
20
